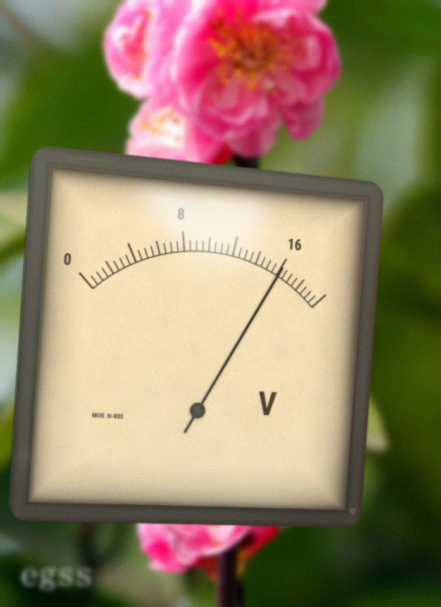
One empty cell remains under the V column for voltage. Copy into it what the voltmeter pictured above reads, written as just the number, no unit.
16
